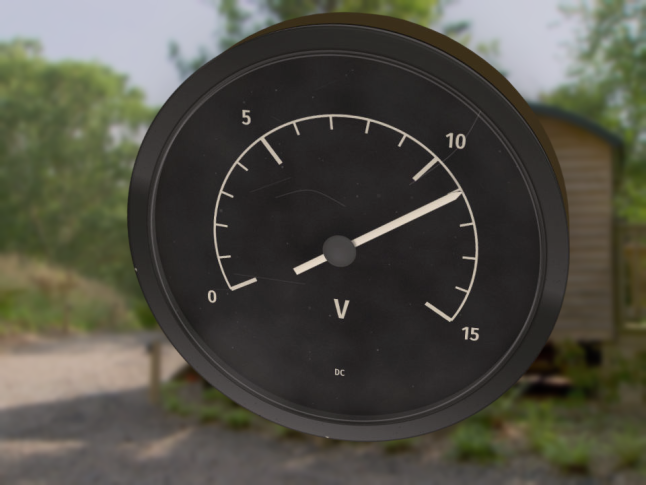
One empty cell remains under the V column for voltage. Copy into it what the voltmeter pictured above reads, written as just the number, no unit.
11
